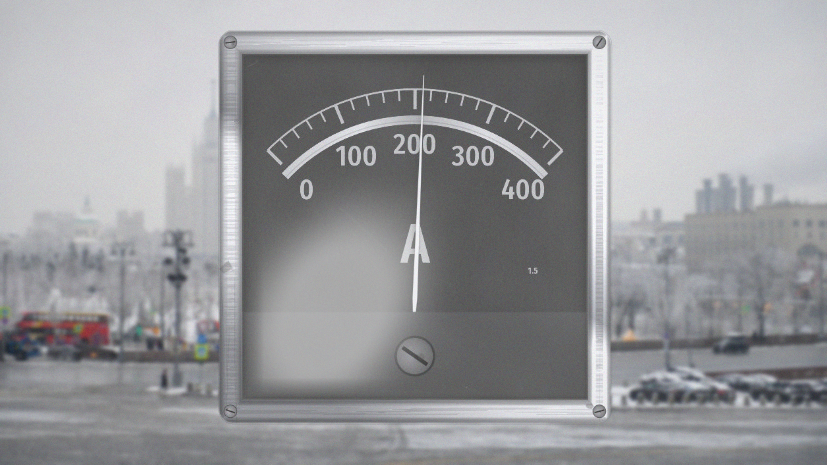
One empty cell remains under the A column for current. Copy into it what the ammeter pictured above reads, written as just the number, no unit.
210
